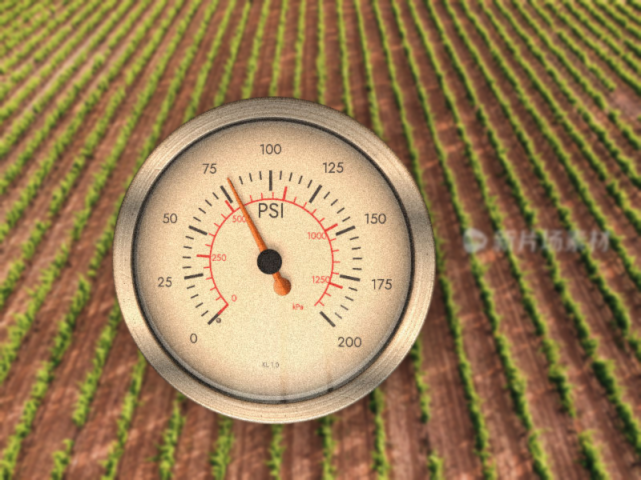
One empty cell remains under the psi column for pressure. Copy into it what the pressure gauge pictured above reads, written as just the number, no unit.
80
